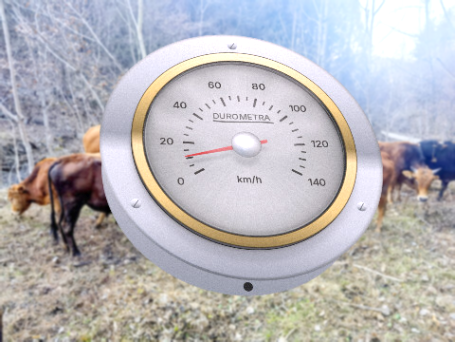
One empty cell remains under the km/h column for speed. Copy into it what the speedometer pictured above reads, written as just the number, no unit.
10
